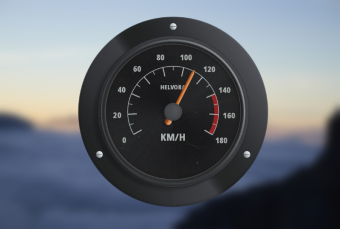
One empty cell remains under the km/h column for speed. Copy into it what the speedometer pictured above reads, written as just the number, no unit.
110
